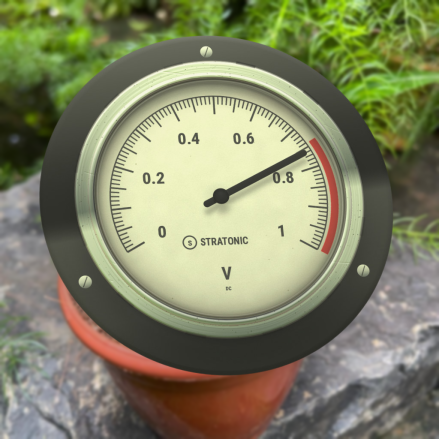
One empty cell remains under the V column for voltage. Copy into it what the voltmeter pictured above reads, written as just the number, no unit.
0.76
